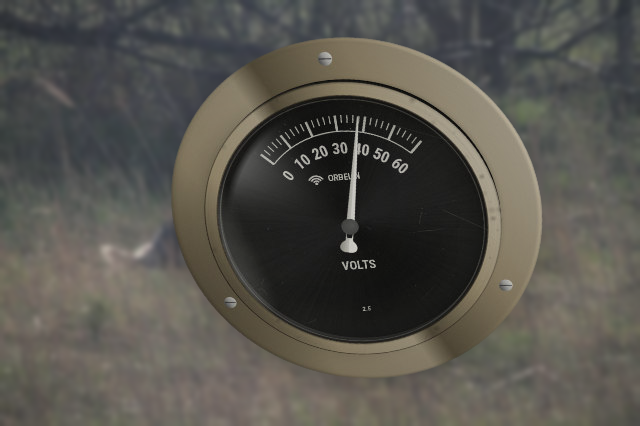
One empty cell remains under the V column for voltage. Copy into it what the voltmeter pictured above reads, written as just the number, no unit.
38
